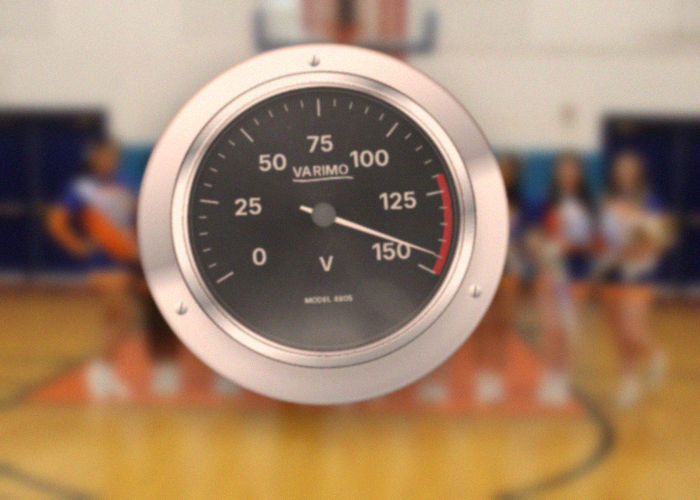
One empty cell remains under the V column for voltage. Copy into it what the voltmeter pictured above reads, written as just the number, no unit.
145
